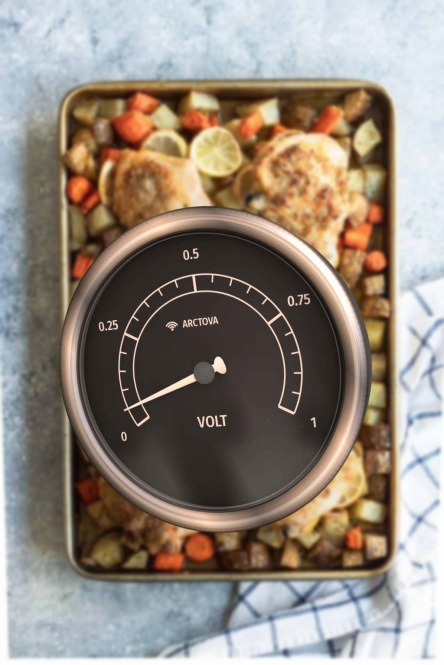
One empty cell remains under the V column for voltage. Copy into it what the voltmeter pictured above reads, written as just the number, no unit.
0.05
